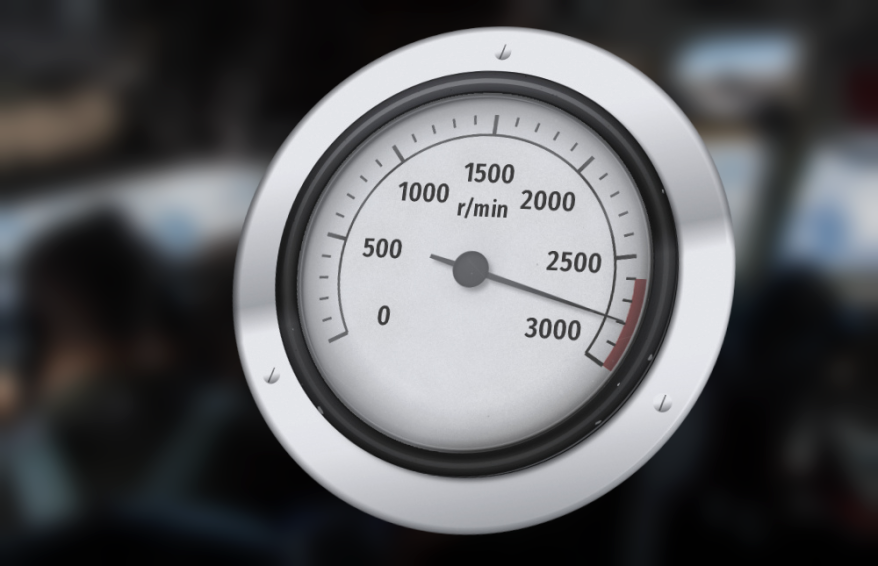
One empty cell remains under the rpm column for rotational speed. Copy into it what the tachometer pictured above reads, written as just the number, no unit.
2800
